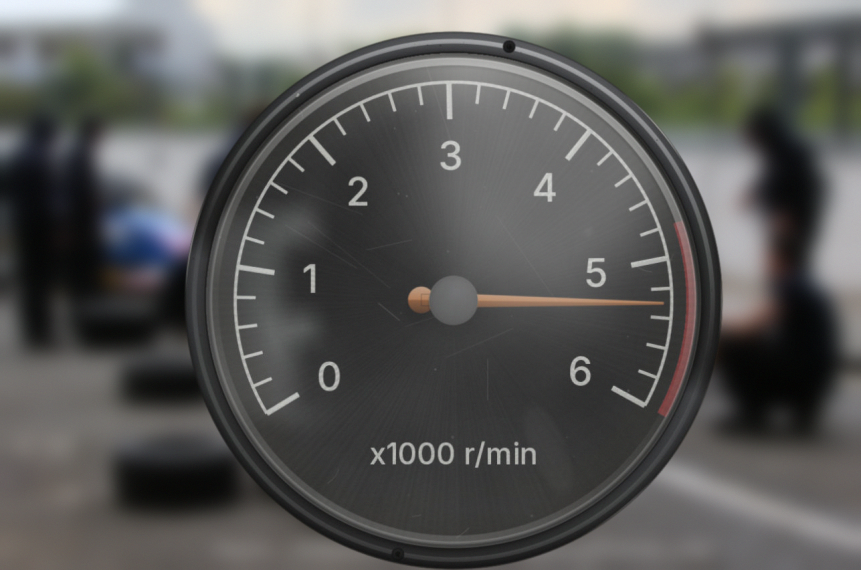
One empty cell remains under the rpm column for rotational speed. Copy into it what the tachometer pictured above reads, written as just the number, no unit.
5300
